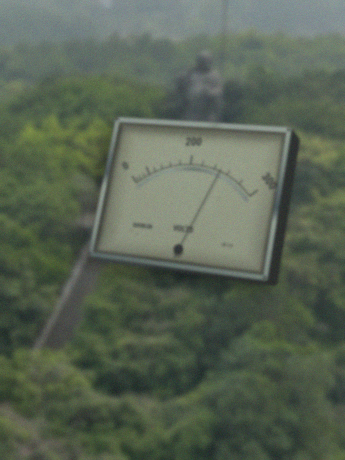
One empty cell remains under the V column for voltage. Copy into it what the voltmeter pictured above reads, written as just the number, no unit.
250
